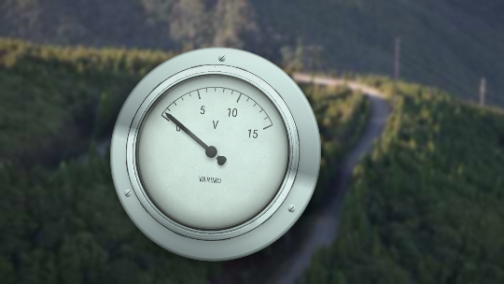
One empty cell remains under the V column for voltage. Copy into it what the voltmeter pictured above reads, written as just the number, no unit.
0.5
